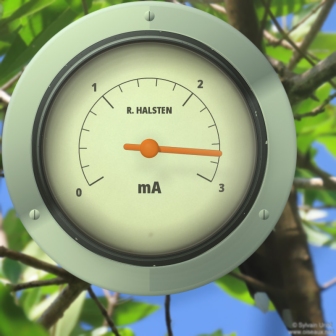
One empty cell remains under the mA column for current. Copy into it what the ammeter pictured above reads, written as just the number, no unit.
2.7
